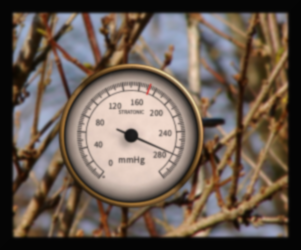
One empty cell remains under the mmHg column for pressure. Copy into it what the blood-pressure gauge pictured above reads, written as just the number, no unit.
270
